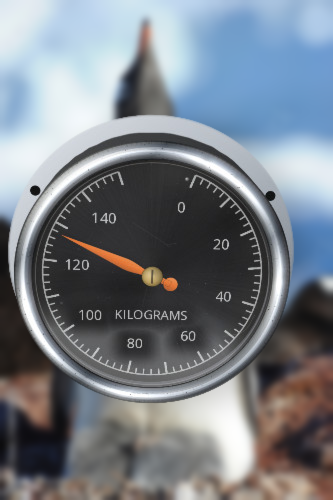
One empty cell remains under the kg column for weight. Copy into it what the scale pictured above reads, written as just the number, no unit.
128
